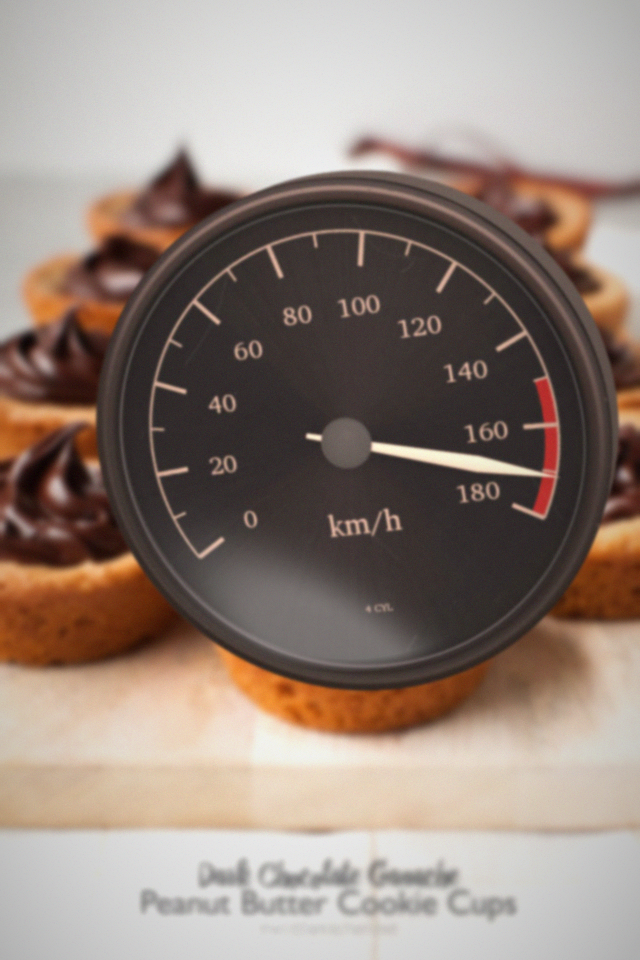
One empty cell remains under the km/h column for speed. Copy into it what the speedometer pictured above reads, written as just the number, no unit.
170
